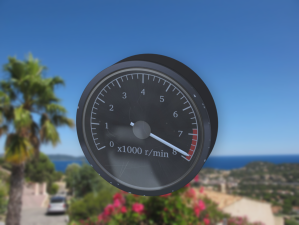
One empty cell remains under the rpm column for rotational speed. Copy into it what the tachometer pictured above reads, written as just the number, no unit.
7800
